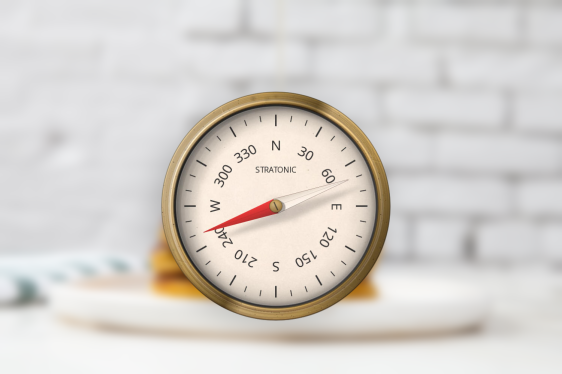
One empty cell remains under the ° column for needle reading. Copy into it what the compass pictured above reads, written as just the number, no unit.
250
